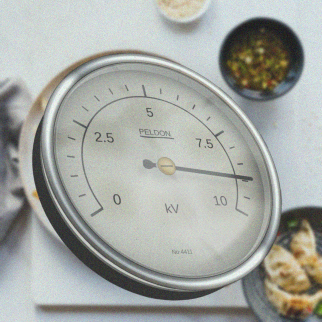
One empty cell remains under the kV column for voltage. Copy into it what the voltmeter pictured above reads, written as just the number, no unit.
9
